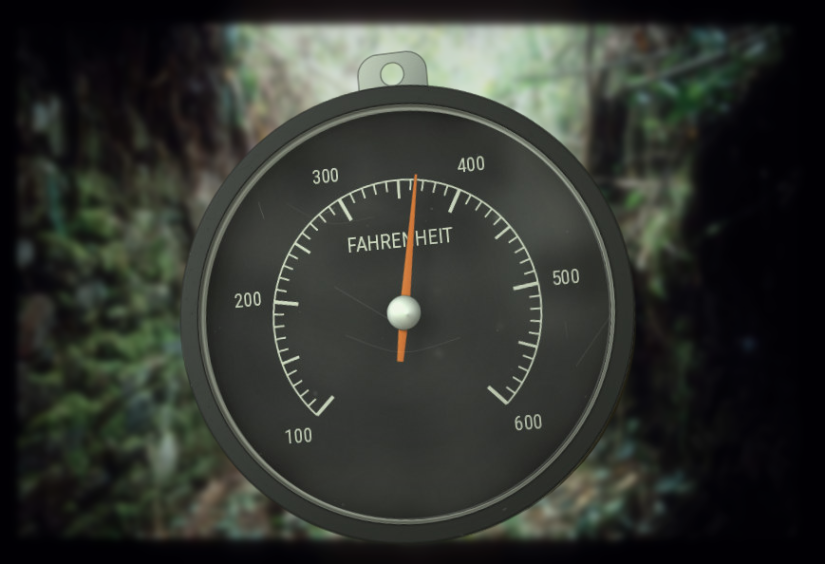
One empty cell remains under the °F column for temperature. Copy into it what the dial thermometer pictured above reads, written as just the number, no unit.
365
